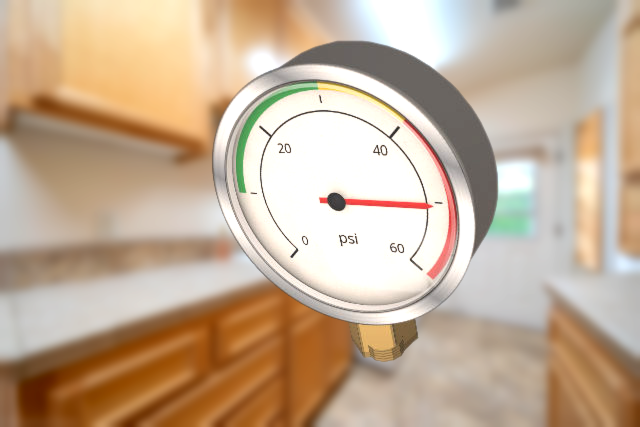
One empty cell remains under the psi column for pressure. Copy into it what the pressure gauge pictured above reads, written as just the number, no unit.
50
